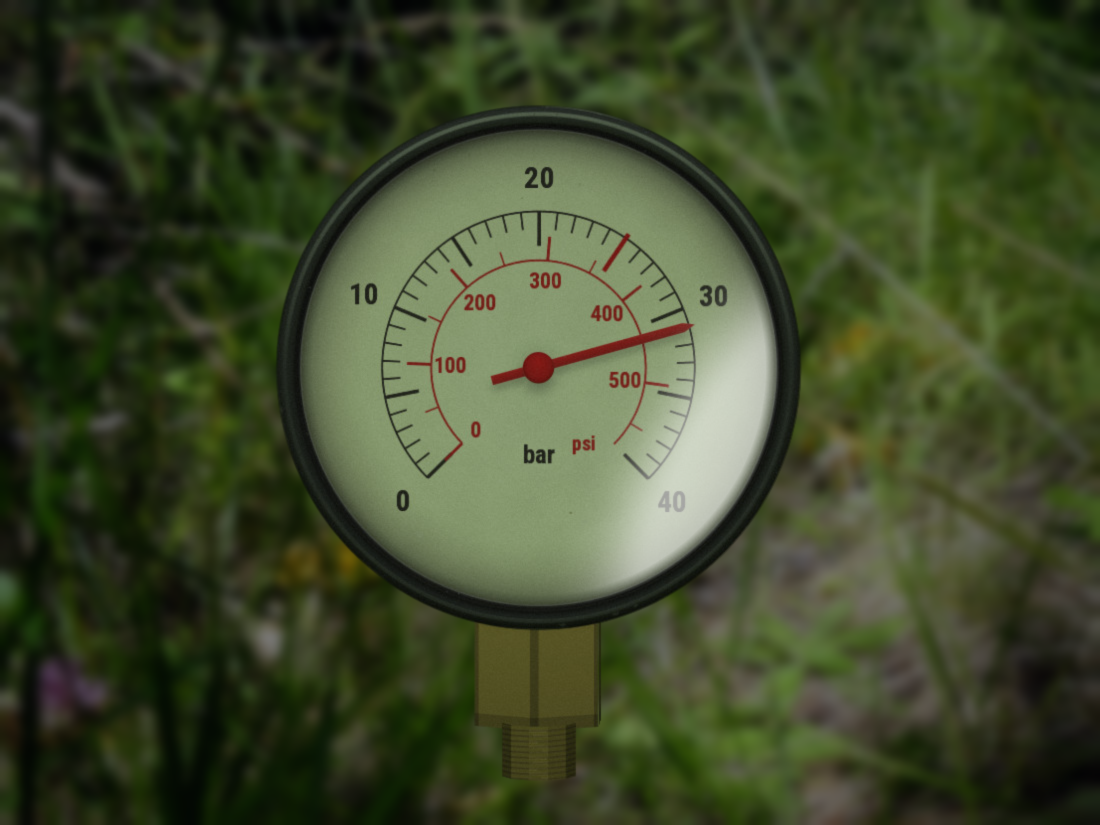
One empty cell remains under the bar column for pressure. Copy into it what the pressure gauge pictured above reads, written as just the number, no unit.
31
